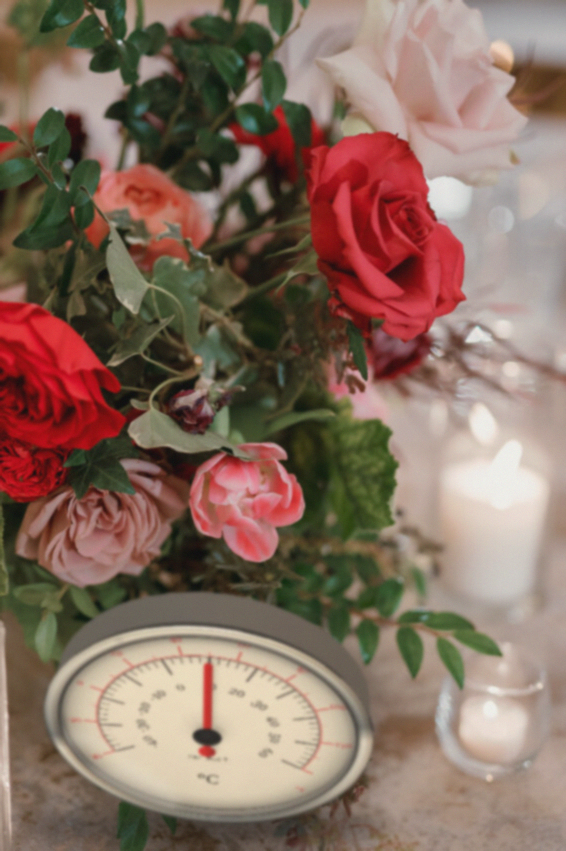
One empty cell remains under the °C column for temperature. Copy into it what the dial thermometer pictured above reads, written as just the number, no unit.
10
